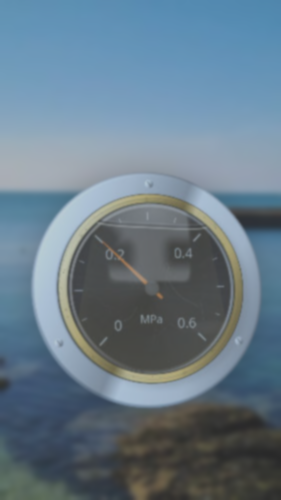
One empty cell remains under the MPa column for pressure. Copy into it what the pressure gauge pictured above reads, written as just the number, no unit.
0.2
